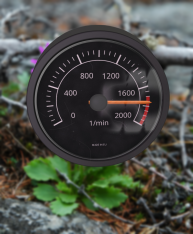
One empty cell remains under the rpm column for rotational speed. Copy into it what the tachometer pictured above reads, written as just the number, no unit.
1750
